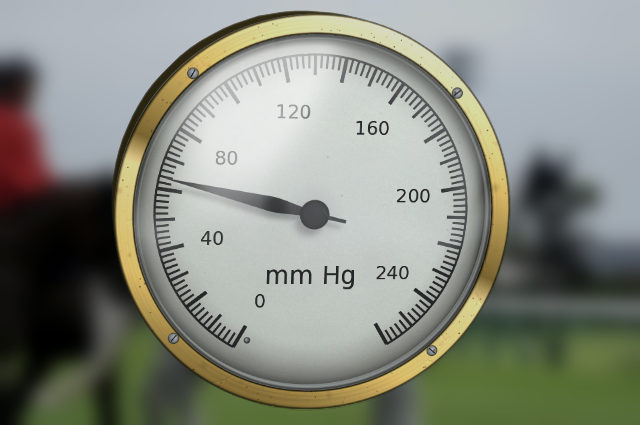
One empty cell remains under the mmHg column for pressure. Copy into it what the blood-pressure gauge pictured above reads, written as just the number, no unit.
64
